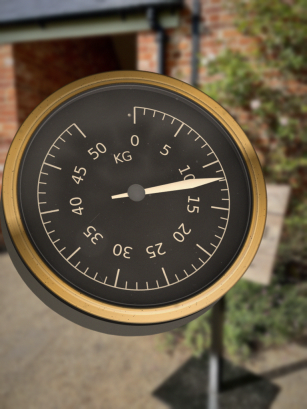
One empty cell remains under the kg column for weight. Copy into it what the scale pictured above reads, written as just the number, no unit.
12
